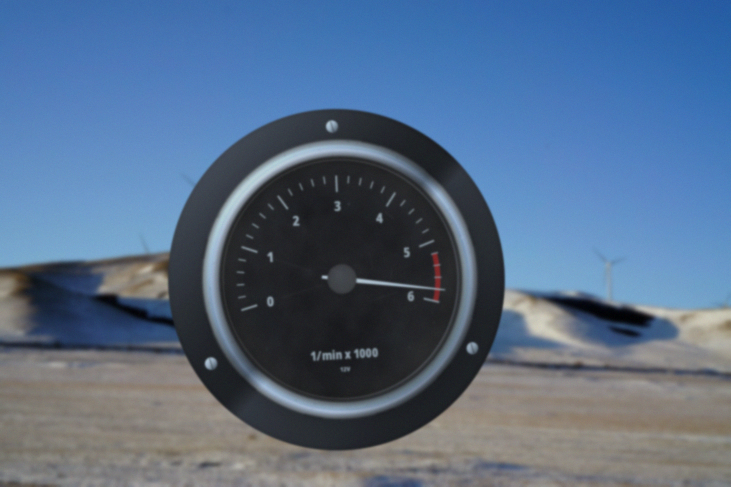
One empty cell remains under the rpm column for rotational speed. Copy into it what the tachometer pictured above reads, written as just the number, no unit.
5800
